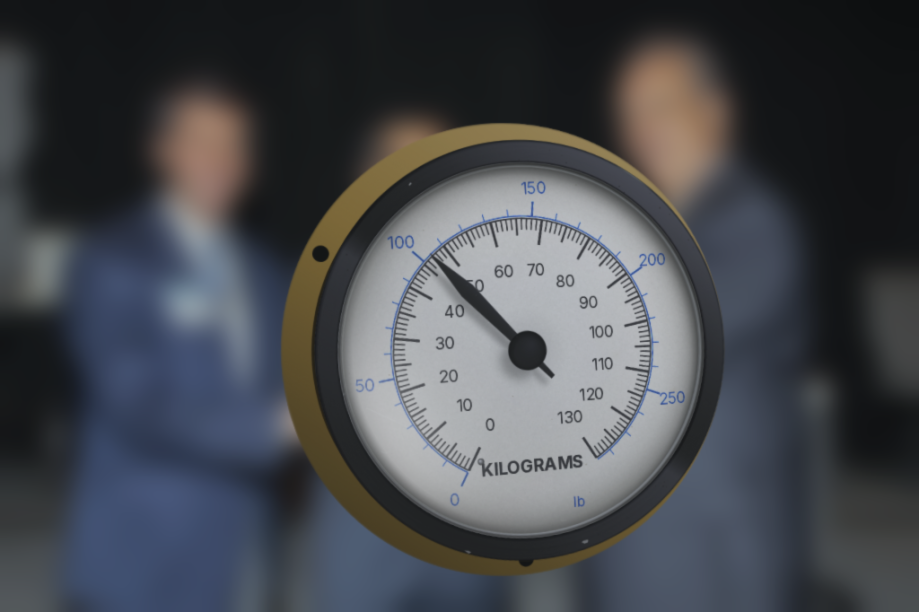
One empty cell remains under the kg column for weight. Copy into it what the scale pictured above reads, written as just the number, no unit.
47
